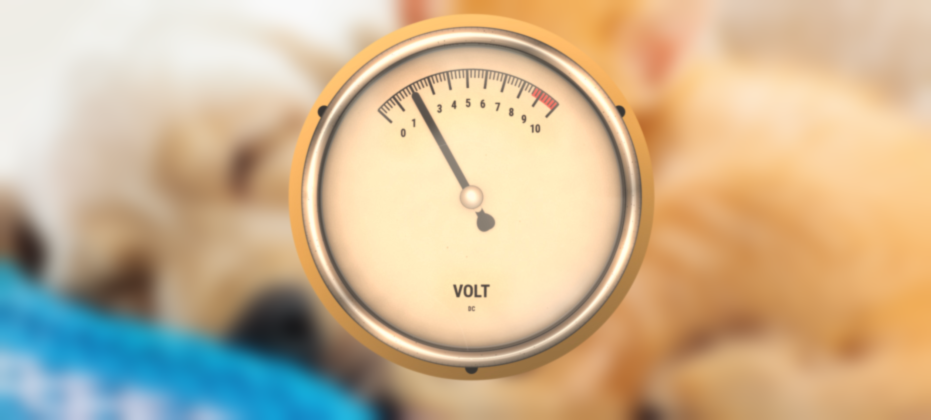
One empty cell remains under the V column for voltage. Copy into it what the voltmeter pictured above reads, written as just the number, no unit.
2
